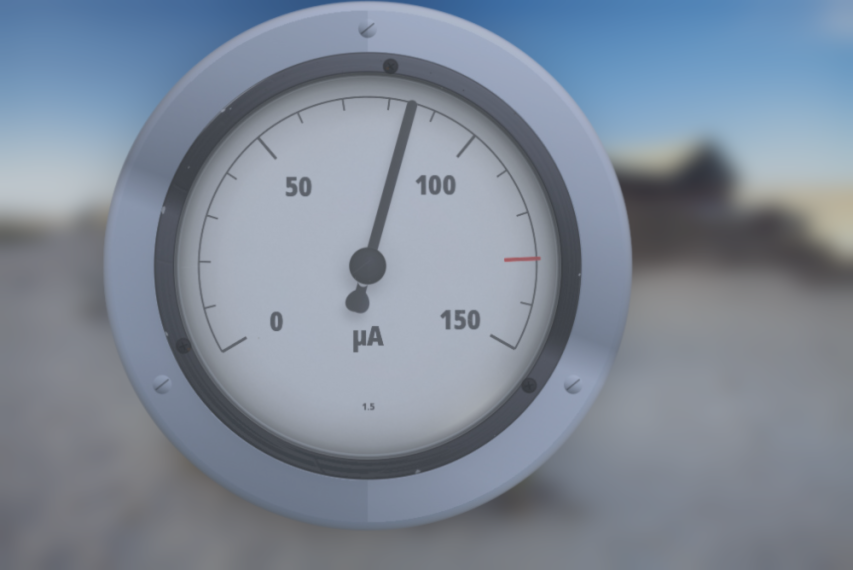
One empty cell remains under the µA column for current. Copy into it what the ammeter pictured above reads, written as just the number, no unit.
85
